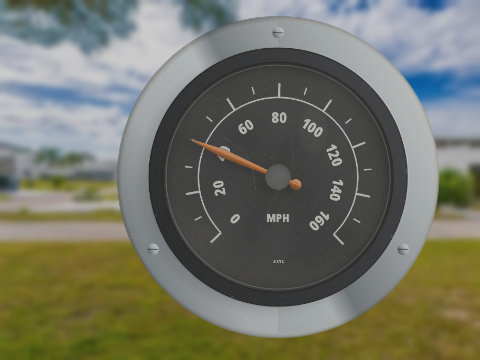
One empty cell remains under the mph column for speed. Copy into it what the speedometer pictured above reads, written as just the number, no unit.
40
